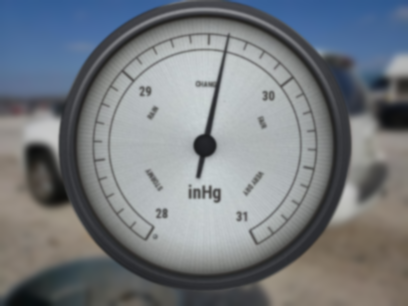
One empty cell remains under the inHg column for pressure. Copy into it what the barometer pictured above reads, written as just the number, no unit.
29.6
